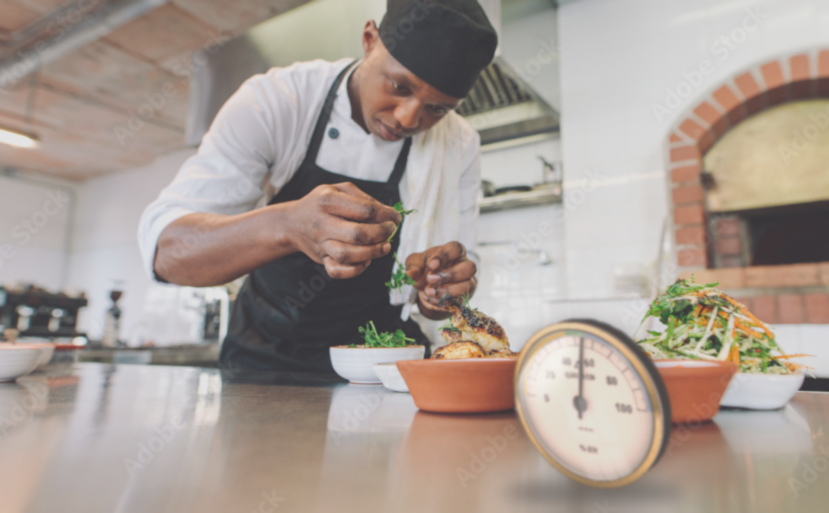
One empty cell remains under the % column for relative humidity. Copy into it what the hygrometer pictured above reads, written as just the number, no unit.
55
